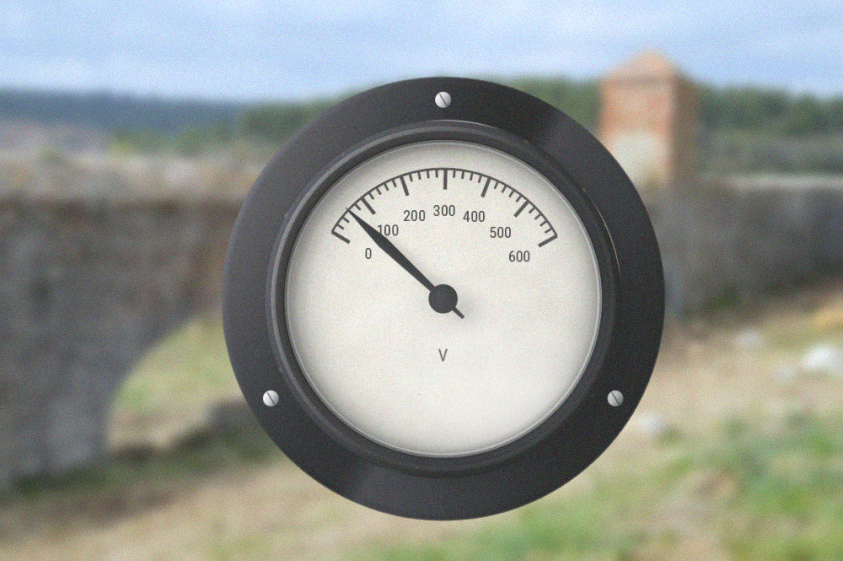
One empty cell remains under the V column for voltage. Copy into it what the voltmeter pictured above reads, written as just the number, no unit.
60
